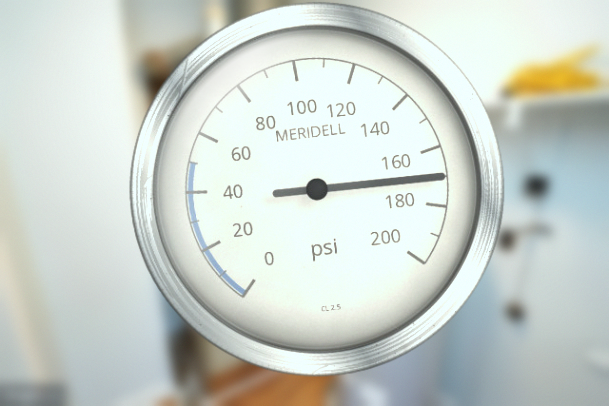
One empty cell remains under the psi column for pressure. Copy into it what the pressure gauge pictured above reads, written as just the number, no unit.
170
